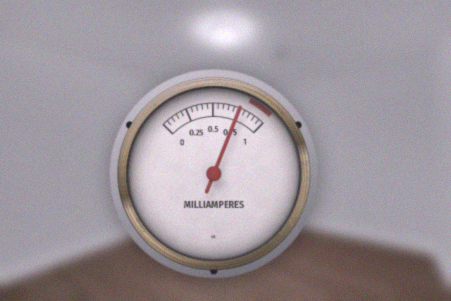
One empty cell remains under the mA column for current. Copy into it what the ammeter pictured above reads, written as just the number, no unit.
0.75
